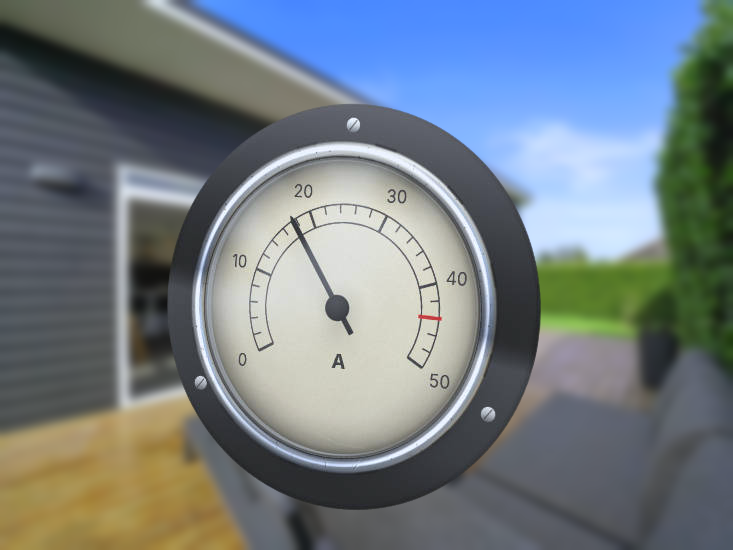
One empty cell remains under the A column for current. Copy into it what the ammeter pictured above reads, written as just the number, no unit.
18
